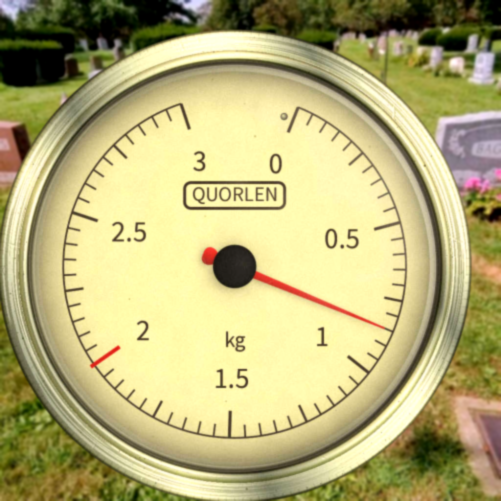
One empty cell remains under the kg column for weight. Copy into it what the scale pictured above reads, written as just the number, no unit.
0.85
